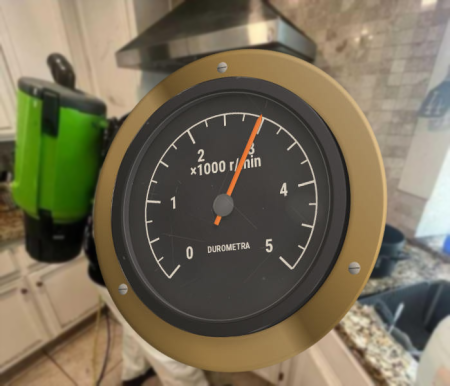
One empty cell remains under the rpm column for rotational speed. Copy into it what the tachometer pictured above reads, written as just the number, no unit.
3000
